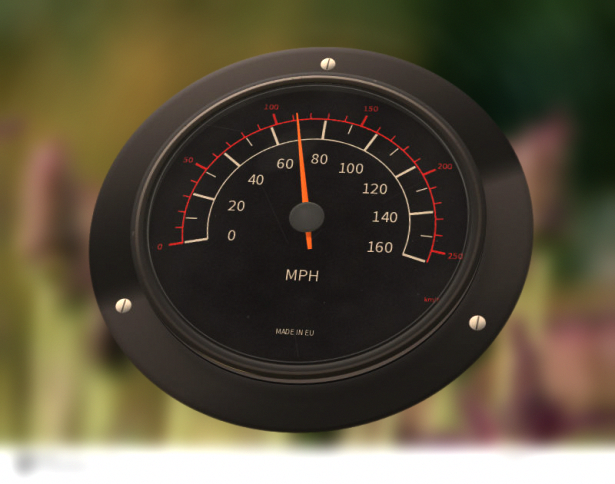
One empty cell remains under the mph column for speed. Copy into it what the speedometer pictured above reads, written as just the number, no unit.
70
